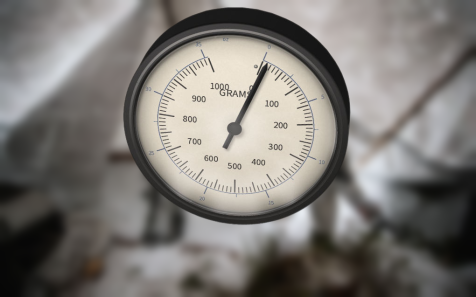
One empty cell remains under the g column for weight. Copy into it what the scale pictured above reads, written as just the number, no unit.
10
